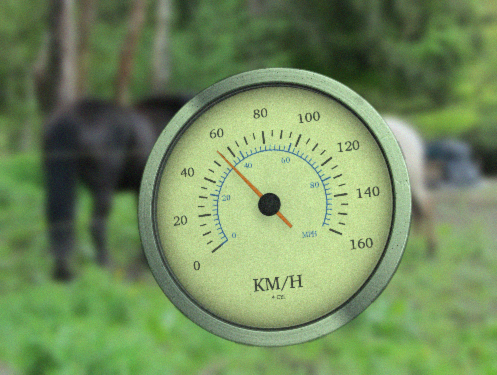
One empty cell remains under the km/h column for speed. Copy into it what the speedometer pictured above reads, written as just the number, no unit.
55
